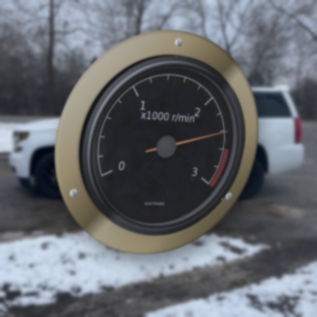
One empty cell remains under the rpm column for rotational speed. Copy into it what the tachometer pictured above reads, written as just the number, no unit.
2400
